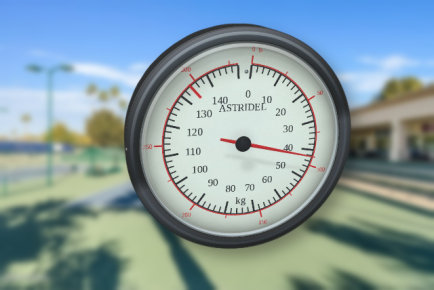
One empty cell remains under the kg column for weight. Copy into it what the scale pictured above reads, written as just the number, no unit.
42
